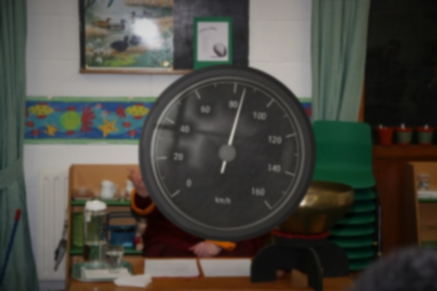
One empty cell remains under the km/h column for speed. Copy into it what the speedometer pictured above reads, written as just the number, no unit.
85
